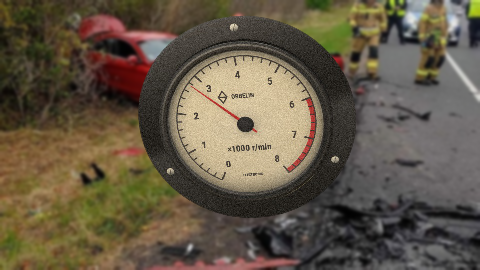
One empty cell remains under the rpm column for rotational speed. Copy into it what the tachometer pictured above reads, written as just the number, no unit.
2800
